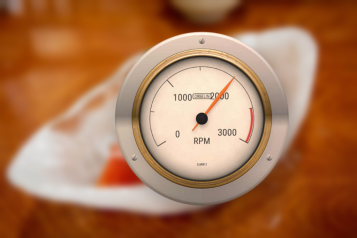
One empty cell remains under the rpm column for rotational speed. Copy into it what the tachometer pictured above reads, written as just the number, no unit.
2000
